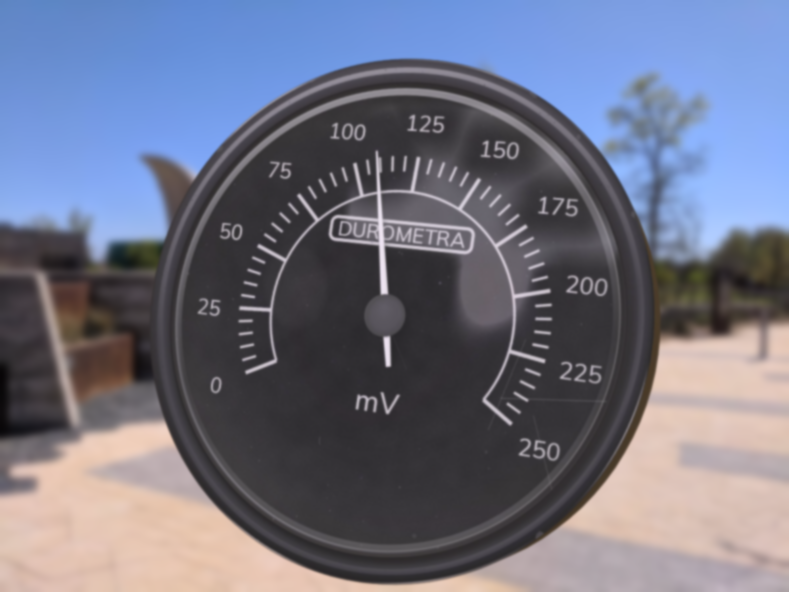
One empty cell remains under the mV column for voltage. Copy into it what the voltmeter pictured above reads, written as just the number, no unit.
110
